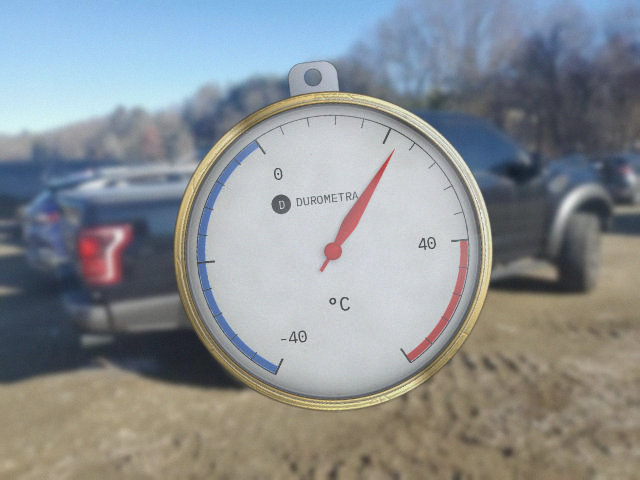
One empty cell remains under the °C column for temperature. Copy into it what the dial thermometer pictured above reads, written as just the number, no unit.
22
